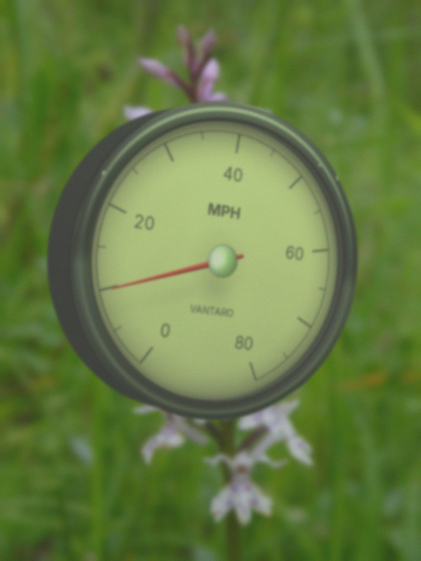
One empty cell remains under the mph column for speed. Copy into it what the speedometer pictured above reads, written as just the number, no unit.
10
